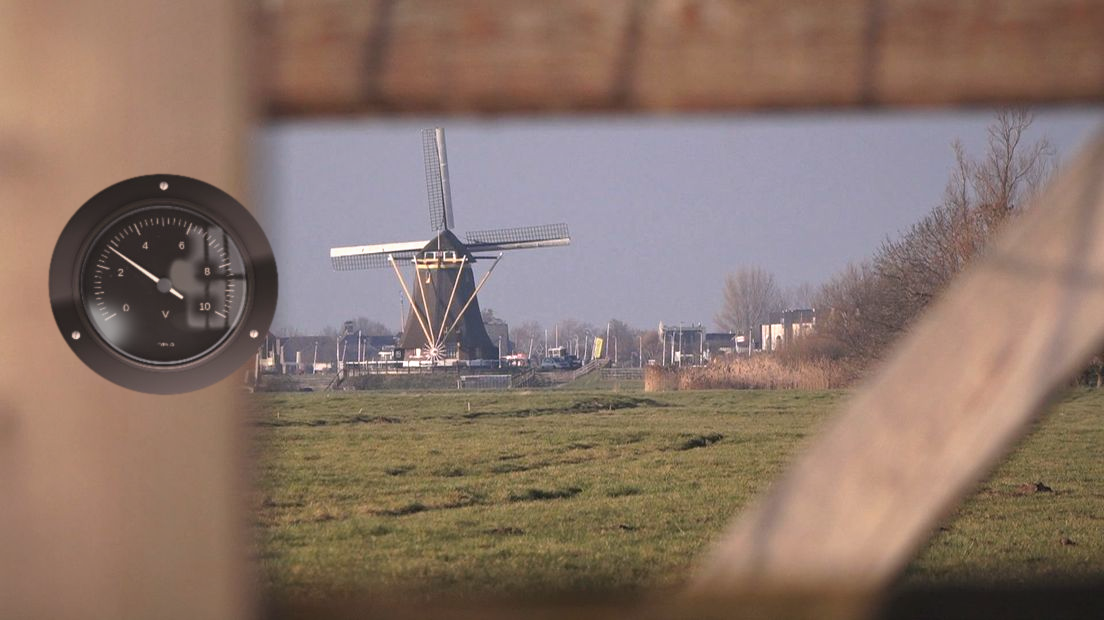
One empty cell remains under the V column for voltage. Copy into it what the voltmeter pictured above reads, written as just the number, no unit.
2.8
